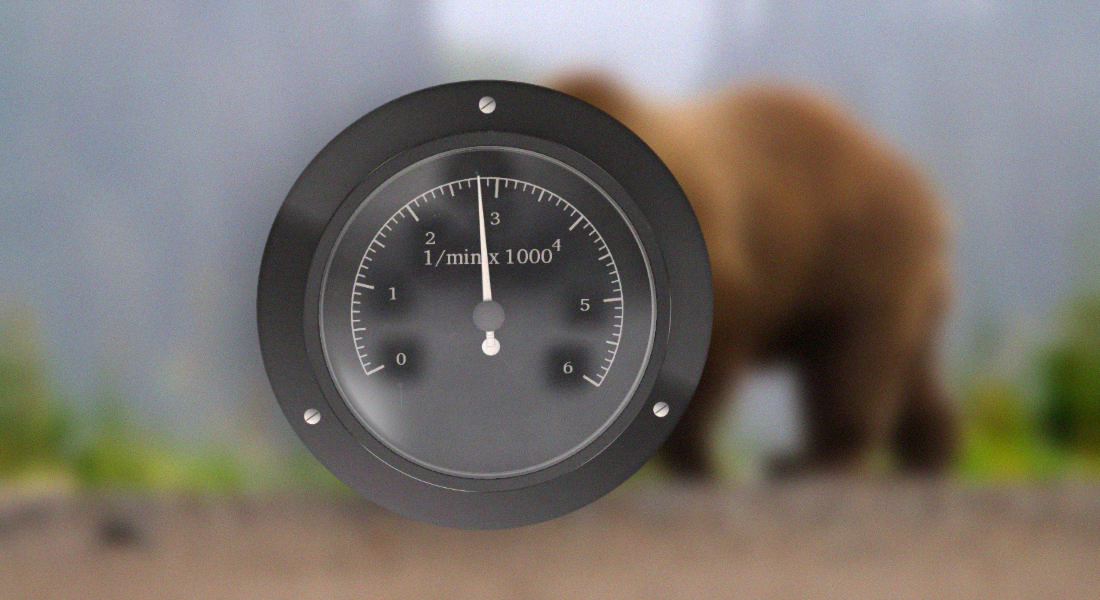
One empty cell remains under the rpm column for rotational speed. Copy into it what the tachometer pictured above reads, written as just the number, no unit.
2800
